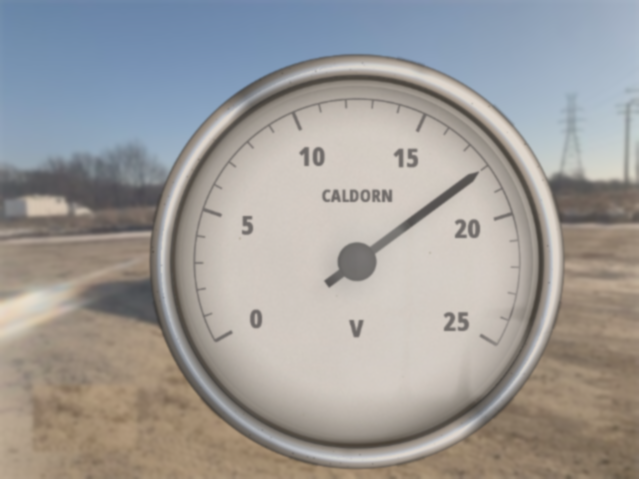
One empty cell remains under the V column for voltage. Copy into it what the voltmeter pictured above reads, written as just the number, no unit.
18
